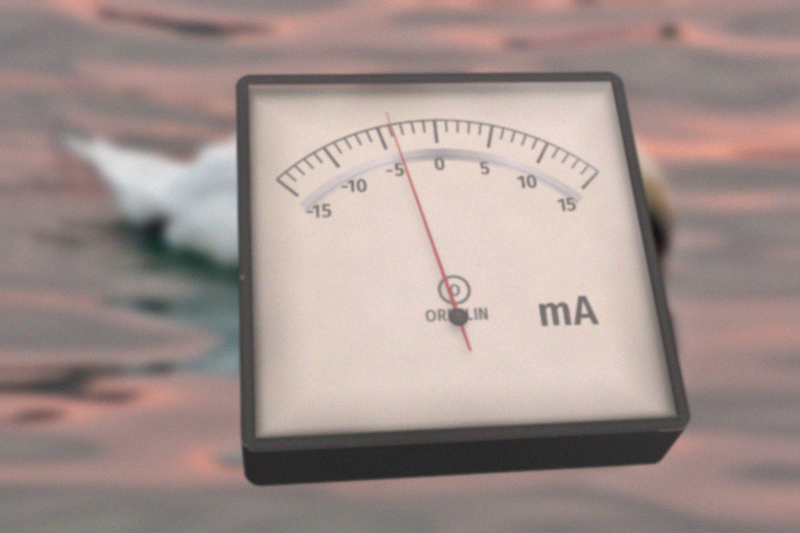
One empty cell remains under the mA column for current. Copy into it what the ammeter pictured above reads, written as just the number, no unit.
-4
